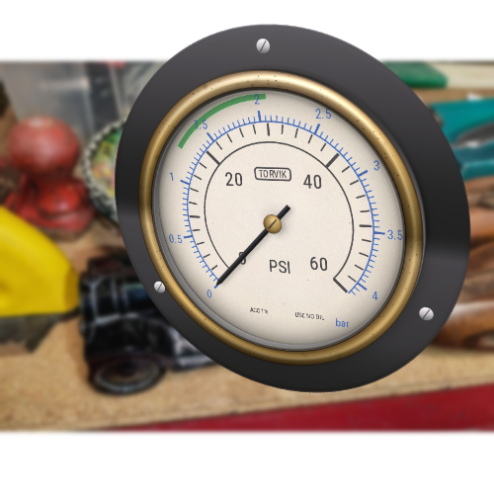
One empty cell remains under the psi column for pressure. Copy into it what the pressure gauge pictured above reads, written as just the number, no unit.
0
